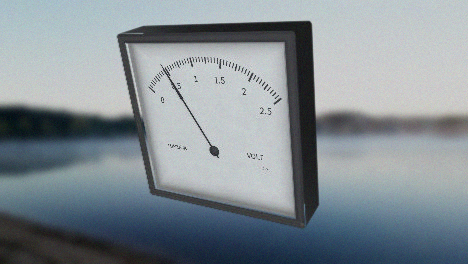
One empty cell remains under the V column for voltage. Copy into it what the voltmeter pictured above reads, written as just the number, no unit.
0.5
